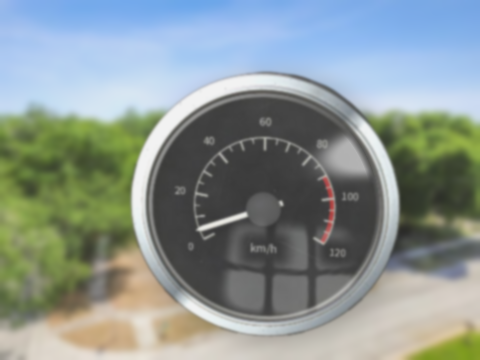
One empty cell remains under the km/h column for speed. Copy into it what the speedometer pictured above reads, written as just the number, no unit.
5
